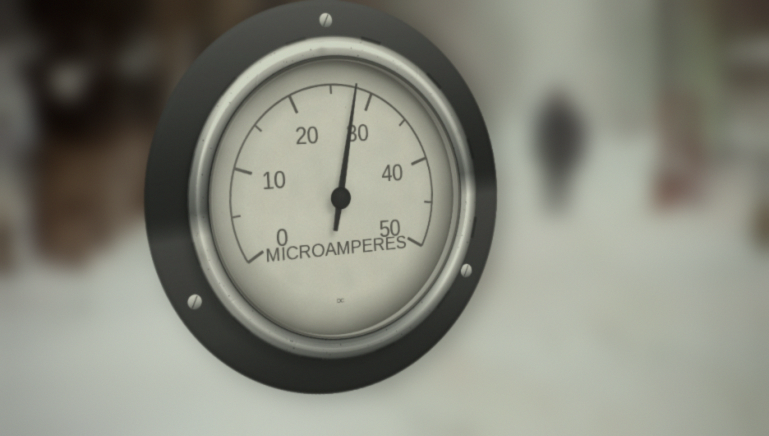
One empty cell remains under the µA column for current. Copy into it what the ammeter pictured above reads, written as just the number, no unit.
27.5
